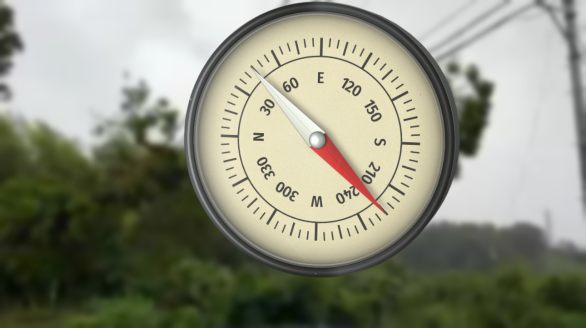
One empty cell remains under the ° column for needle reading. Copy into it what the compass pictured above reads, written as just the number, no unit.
225
